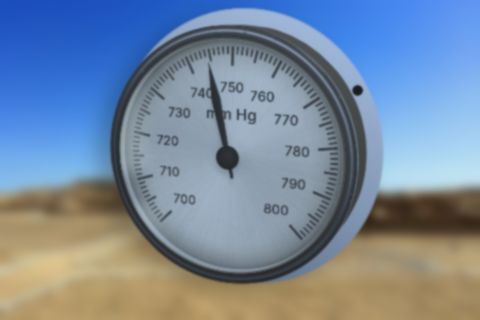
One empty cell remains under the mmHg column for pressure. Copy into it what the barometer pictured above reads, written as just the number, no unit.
745
